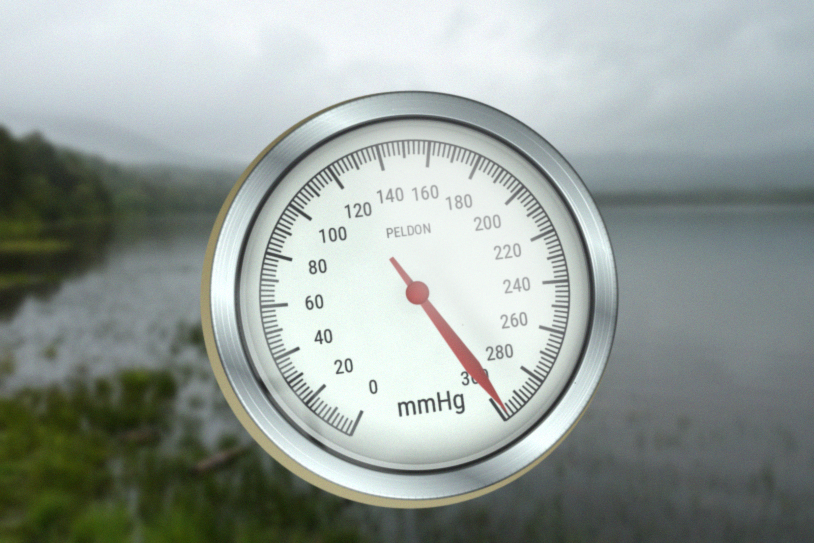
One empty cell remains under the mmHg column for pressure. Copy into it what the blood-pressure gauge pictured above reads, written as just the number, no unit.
298
